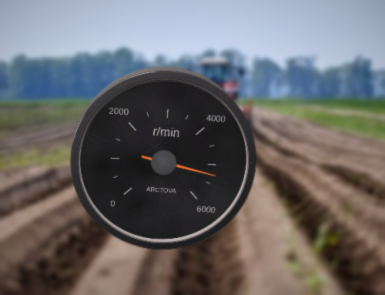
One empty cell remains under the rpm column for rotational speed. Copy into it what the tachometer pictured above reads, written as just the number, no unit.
5250
